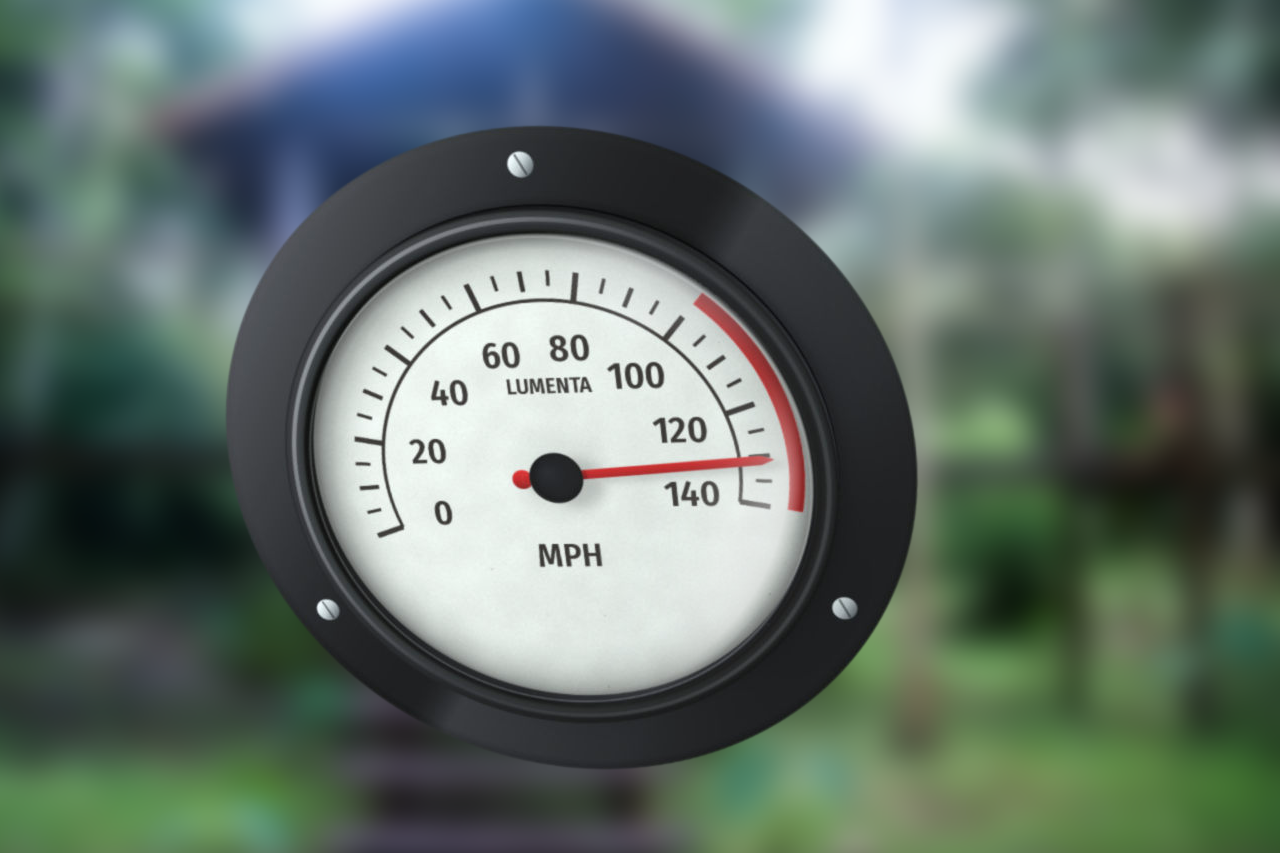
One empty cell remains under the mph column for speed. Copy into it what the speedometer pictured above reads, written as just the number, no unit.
130
